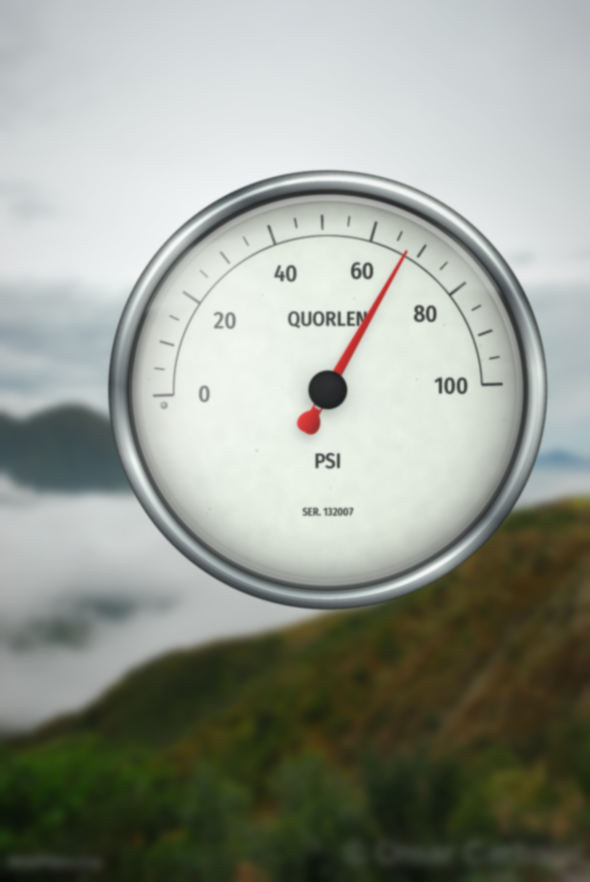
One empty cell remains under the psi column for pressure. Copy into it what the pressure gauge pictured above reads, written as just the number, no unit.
67.5
